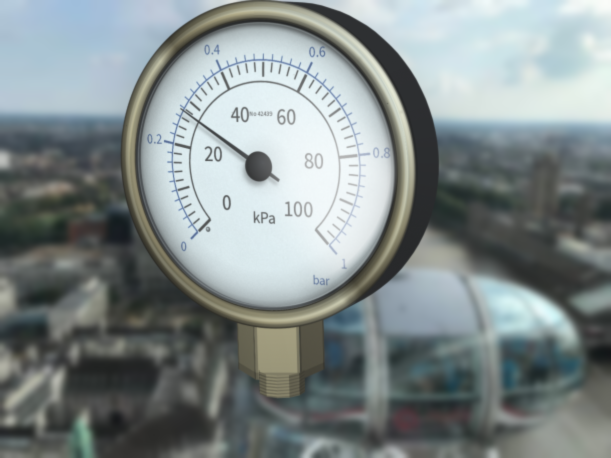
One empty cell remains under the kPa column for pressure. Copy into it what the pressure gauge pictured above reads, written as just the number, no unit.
28
